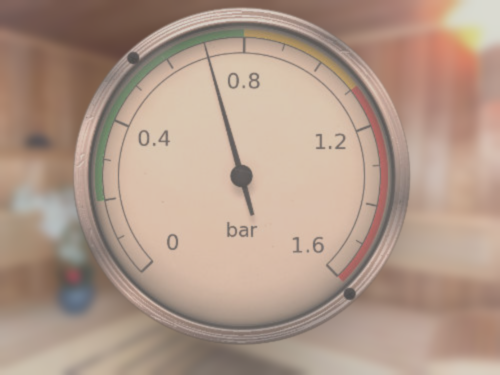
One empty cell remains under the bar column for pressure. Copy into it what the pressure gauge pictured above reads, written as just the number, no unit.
0.7
